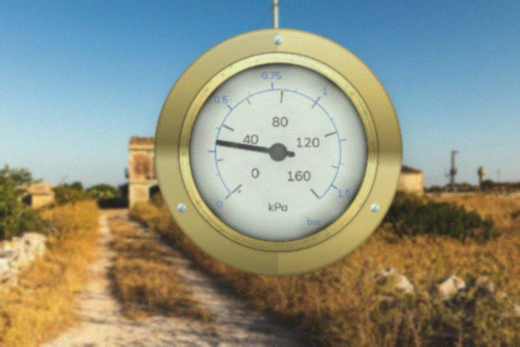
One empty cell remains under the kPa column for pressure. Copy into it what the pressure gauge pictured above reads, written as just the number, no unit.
30
